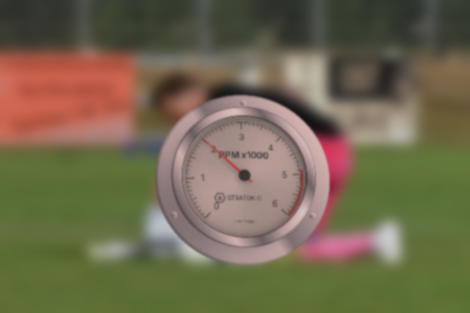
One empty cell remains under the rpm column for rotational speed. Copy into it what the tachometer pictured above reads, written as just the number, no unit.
2000
